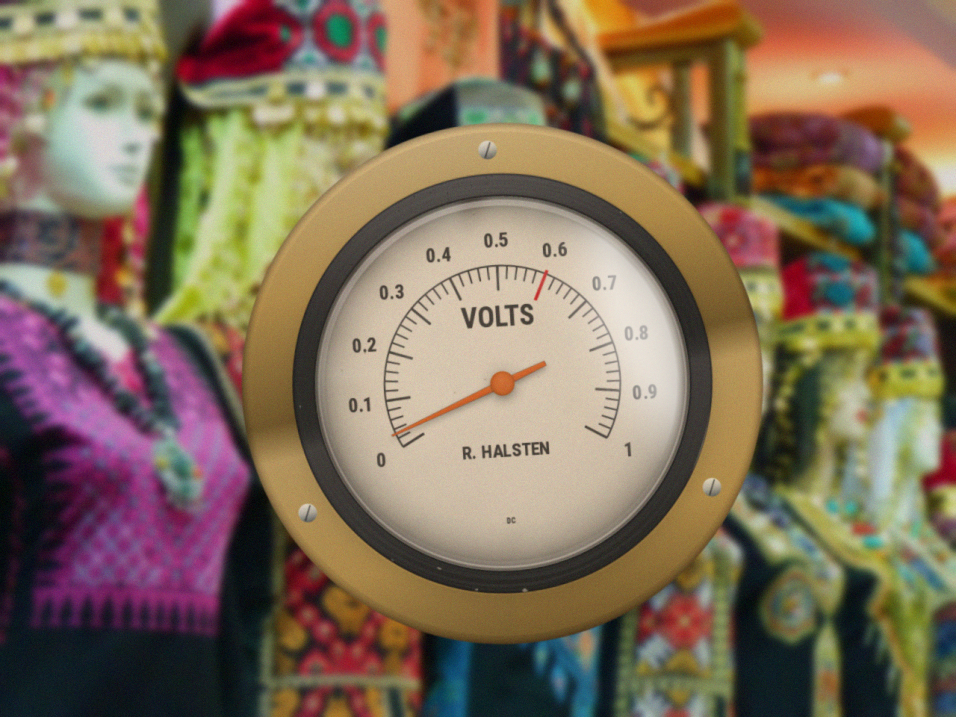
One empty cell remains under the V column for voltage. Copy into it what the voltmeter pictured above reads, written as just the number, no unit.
0.03
